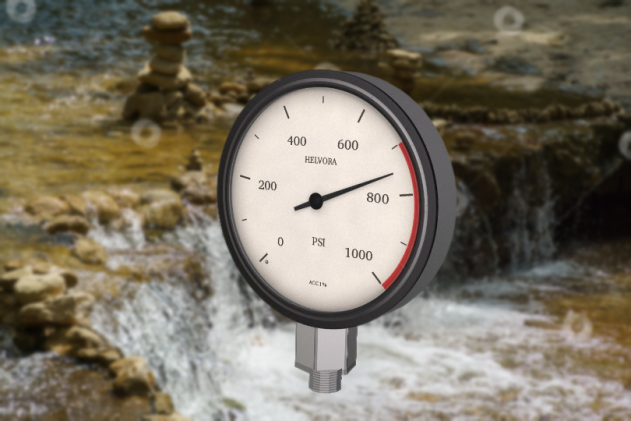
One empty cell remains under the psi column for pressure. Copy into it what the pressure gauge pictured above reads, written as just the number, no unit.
750
